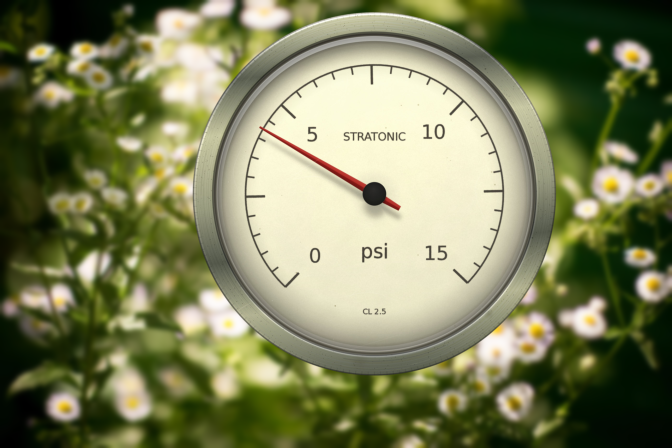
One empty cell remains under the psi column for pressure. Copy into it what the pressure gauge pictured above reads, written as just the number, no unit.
4.25
